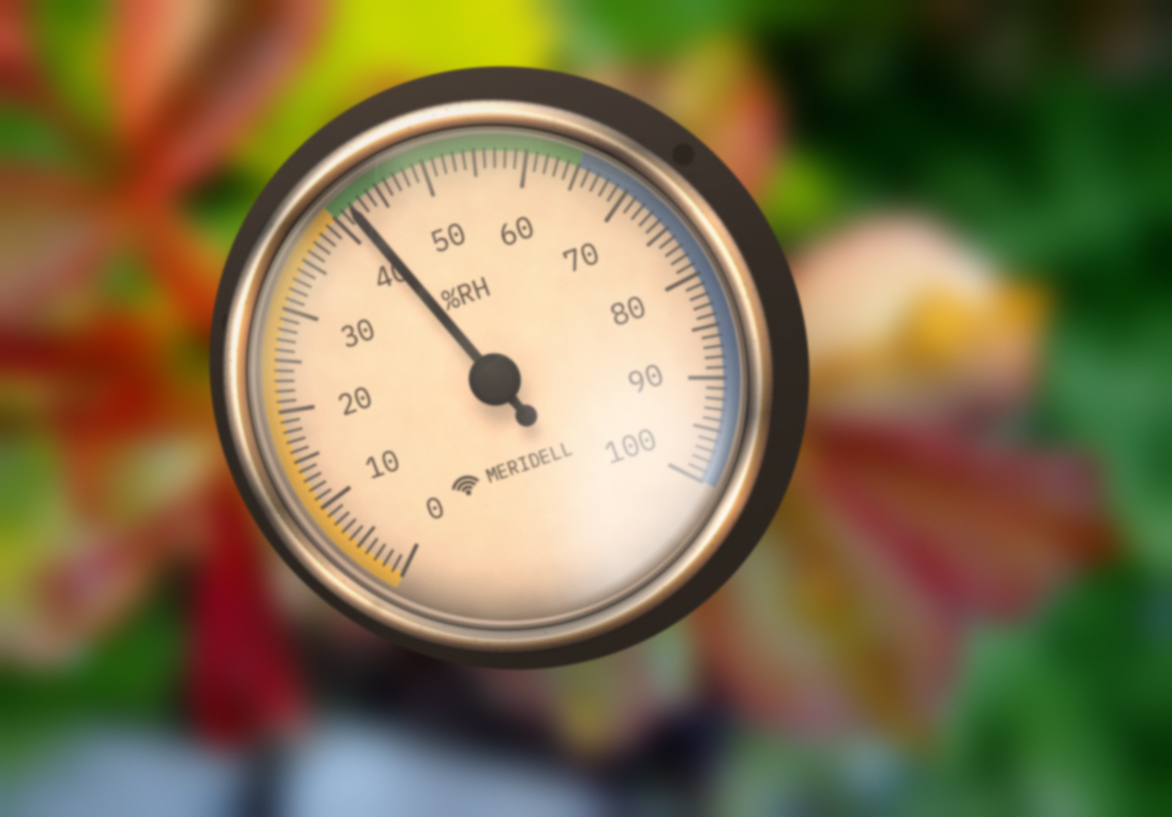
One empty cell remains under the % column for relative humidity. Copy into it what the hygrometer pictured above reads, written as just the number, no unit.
42
